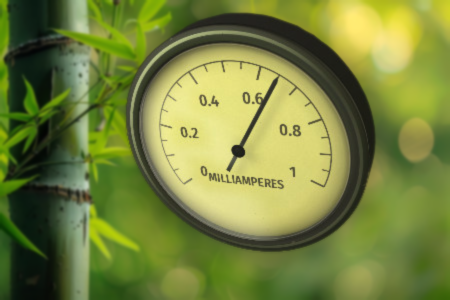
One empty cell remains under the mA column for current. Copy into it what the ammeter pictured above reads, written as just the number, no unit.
0.65
